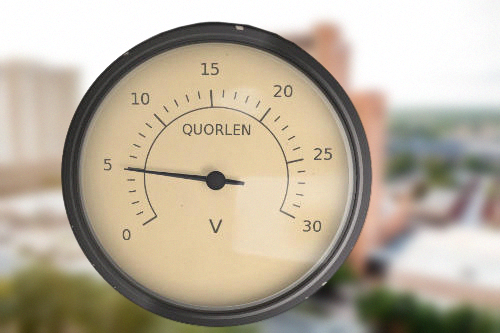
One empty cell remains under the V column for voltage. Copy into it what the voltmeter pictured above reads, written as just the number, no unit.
5
